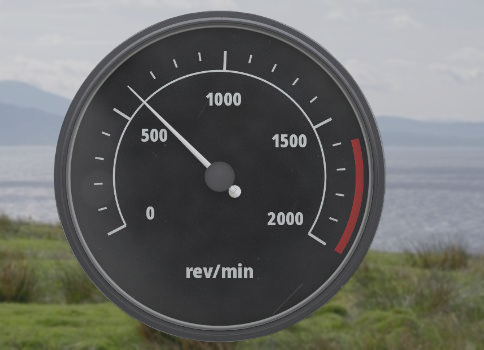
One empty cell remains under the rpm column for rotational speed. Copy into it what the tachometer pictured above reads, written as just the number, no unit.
600
